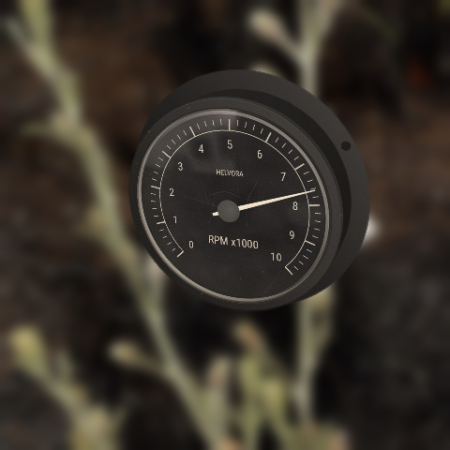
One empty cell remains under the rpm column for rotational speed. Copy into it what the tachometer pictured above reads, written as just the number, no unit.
7600
